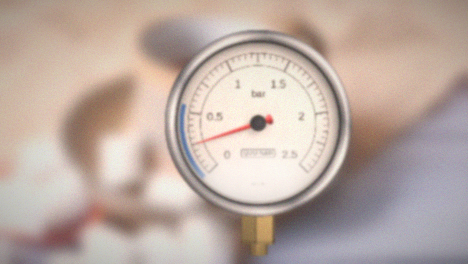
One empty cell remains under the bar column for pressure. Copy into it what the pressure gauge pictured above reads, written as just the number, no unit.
0.25
